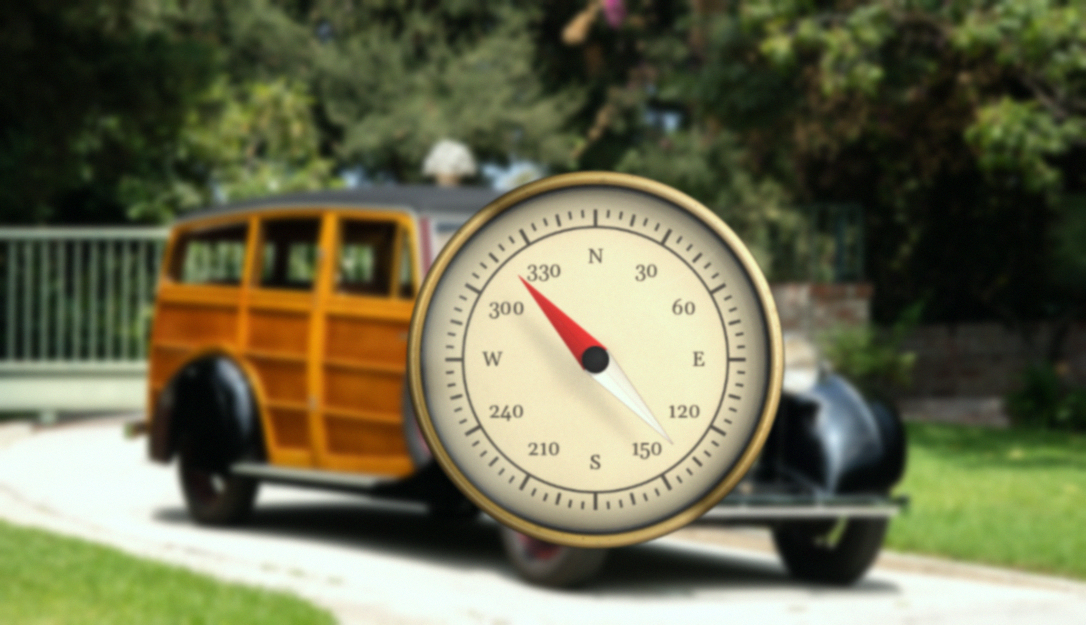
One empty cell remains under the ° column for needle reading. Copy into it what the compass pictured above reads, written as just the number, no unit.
317.5
